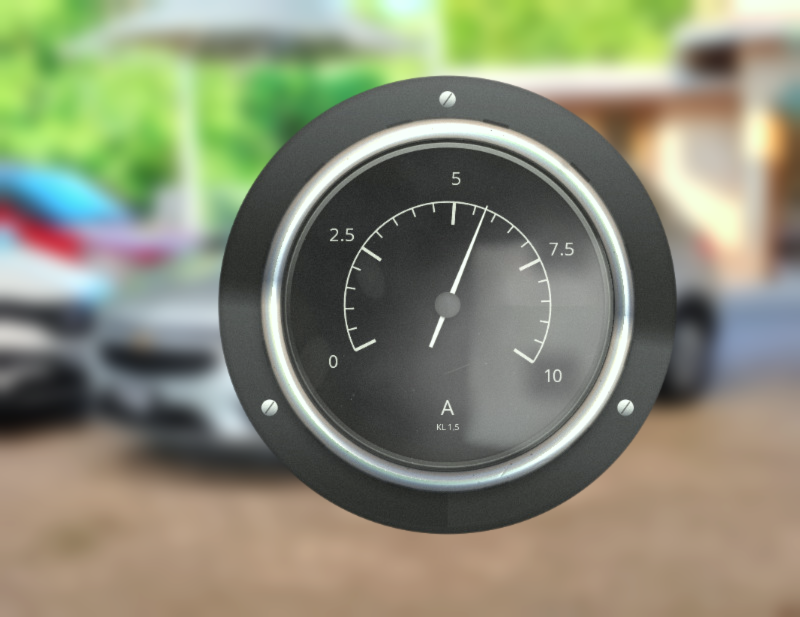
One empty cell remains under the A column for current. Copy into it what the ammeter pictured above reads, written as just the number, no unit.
5.75
